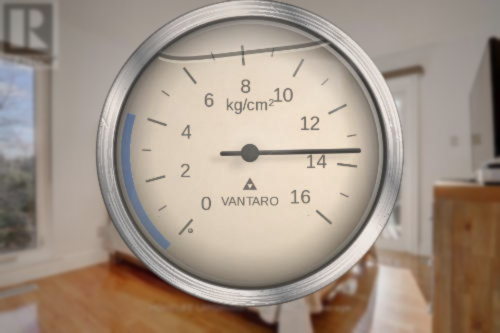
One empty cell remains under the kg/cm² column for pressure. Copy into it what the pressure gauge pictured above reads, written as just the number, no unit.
13.5
